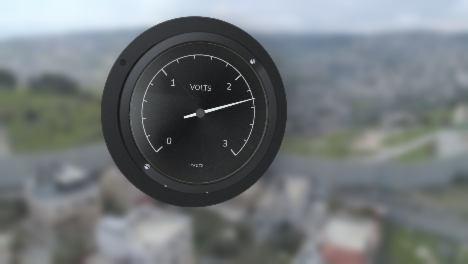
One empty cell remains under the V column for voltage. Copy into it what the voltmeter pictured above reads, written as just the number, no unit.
2.3
